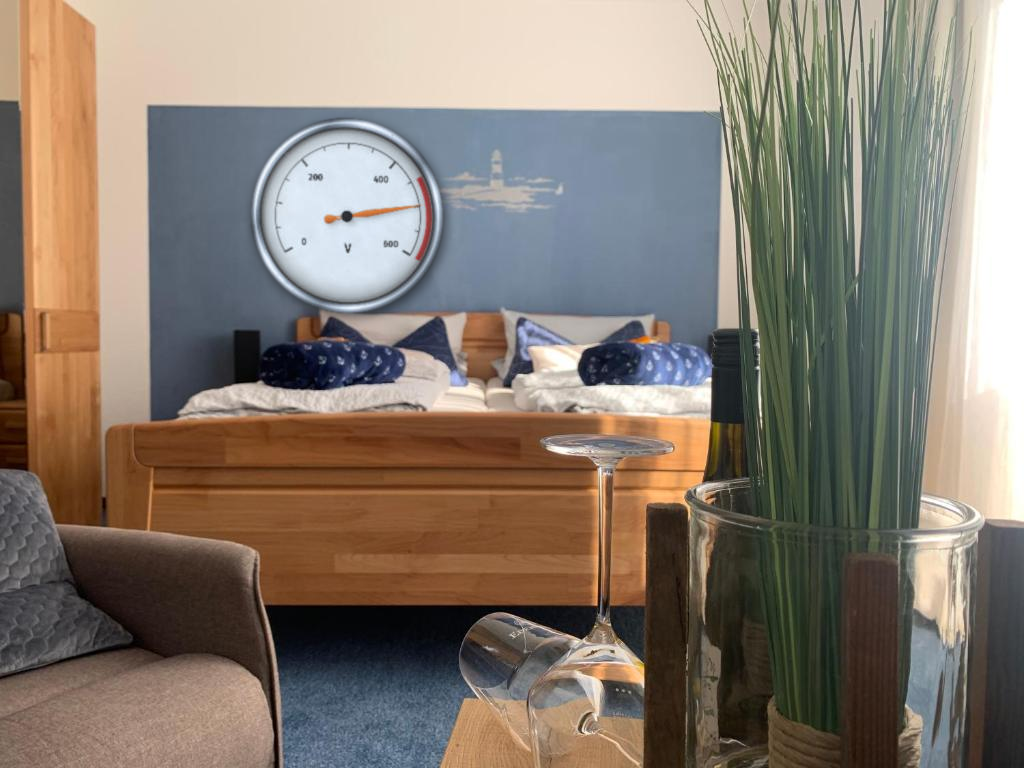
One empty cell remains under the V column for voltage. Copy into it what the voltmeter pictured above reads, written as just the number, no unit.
500
